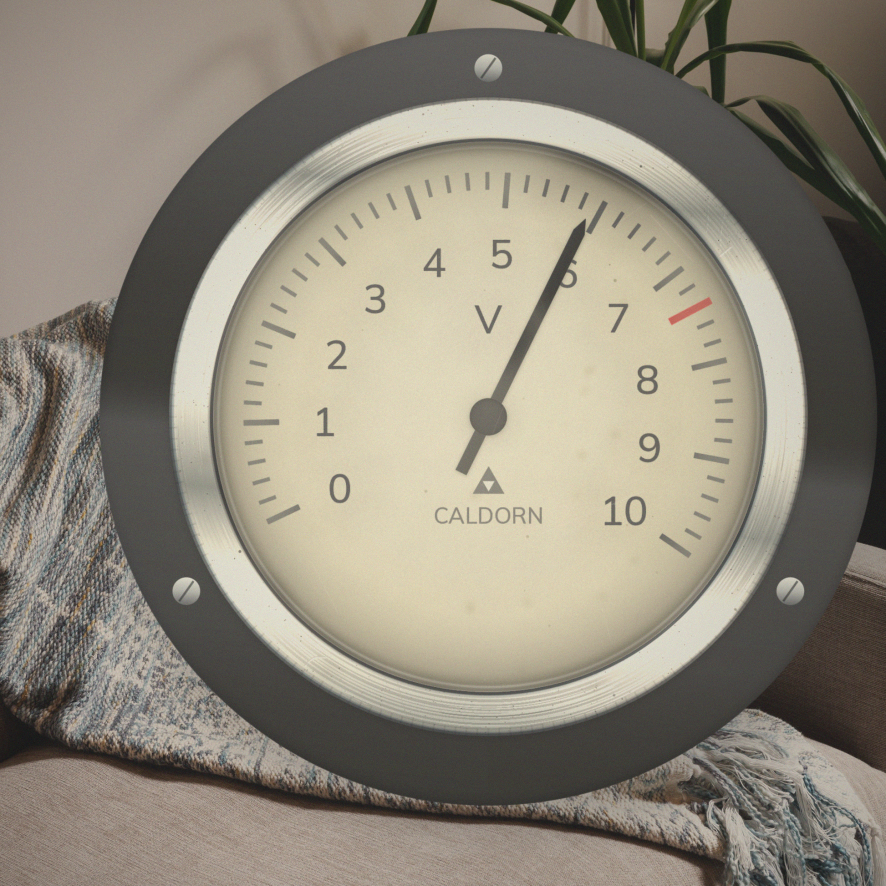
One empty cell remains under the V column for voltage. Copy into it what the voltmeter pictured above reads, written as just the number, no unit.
5.9
